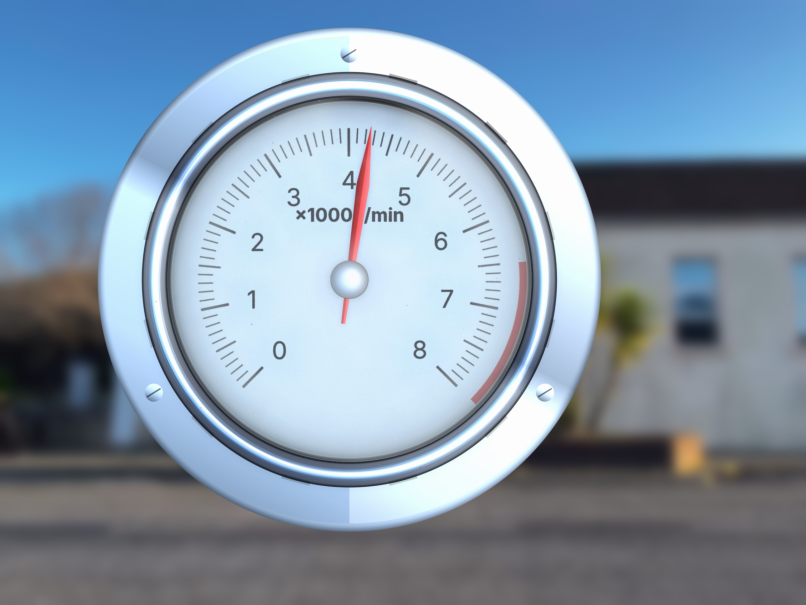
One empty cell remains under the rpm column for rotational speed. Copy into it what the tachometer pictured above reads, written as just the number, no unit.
4250
